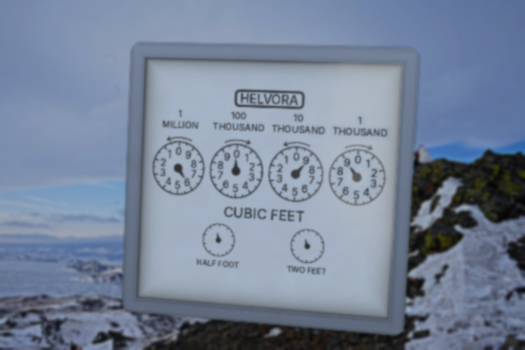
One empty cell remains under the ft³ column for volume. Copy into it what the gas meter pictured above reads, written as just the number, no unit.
598900
